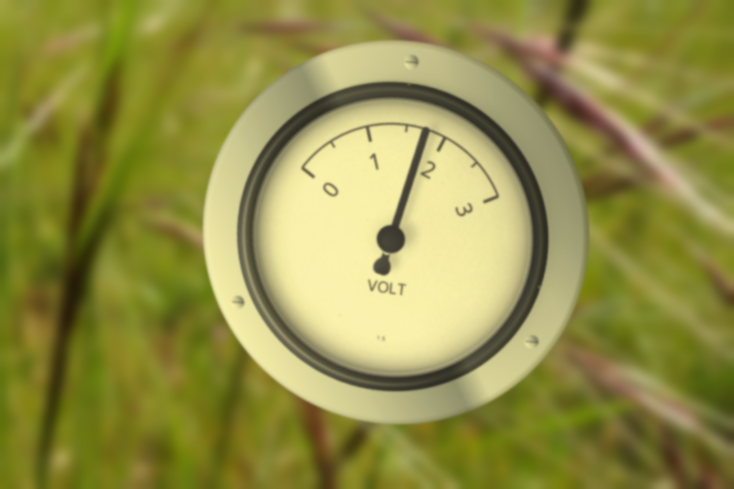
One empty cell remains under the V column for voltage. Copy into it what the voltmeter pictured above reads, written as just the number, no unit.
1.75
